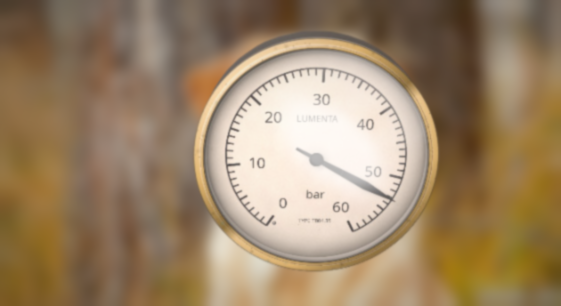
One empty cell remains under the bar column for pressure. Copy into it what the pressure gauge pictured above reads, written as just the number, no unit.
53
